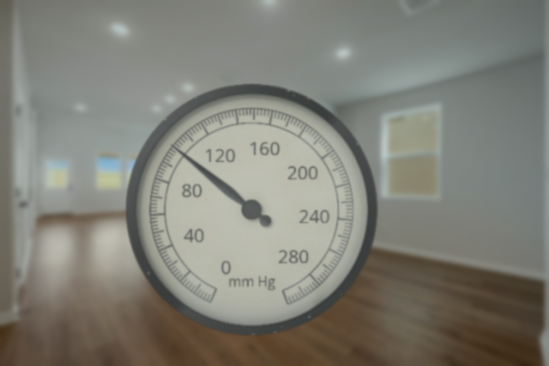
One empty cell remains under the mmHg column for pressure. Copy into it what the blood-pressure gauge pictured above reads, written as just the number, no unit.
100
